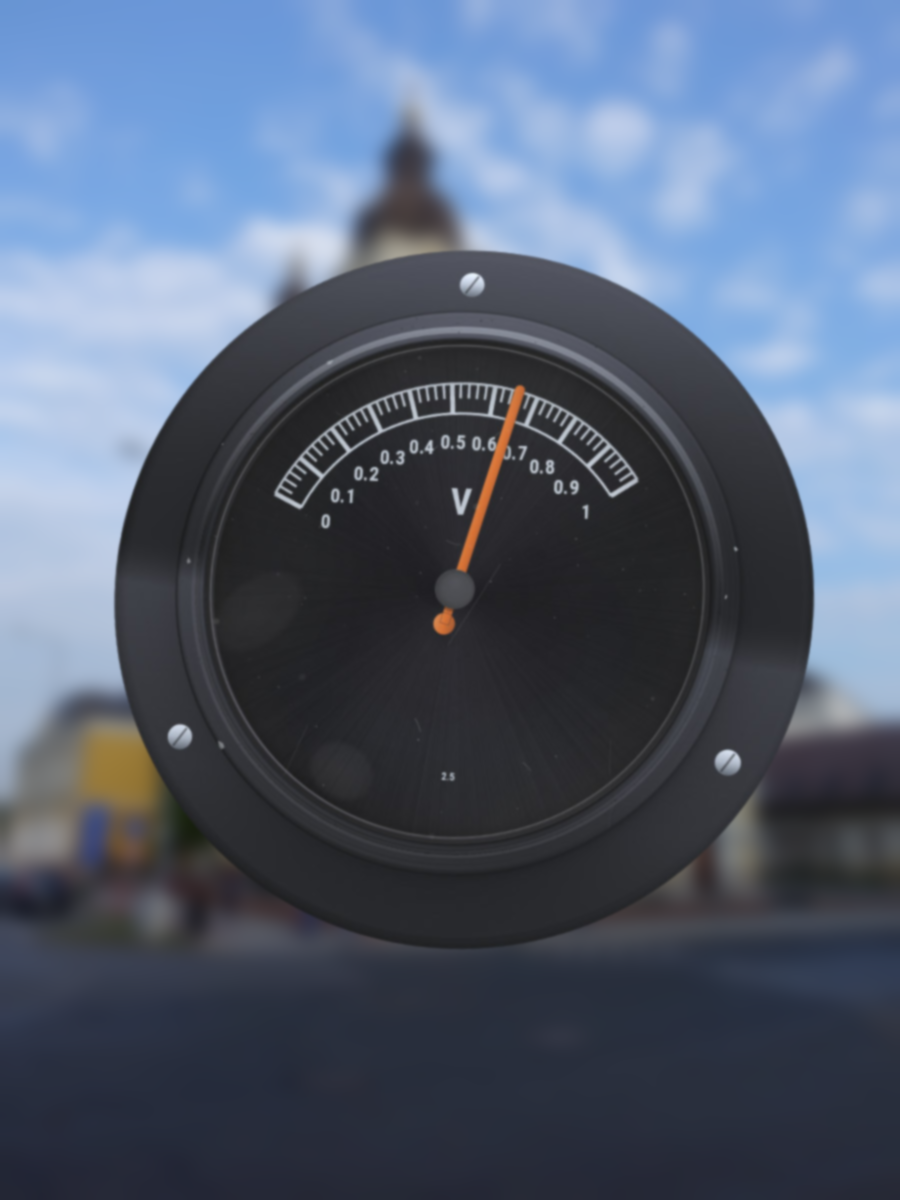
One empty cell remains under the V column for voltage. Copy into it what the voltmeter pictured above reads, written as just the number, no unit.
0.66
